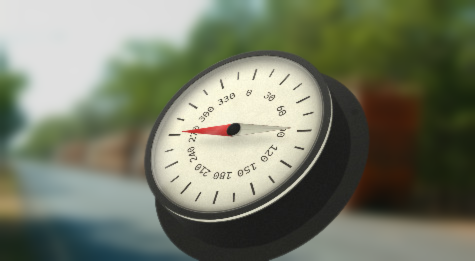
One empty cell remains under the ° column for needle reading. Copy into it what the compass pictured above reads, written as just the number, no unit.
270
